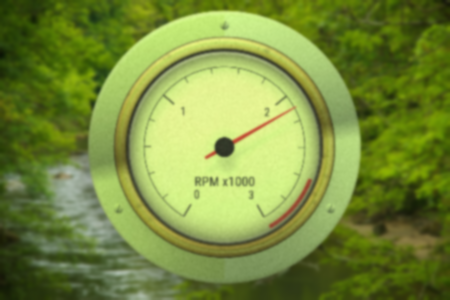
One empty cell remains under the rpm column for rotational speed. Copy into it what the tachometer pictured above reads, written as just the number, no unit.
2100
